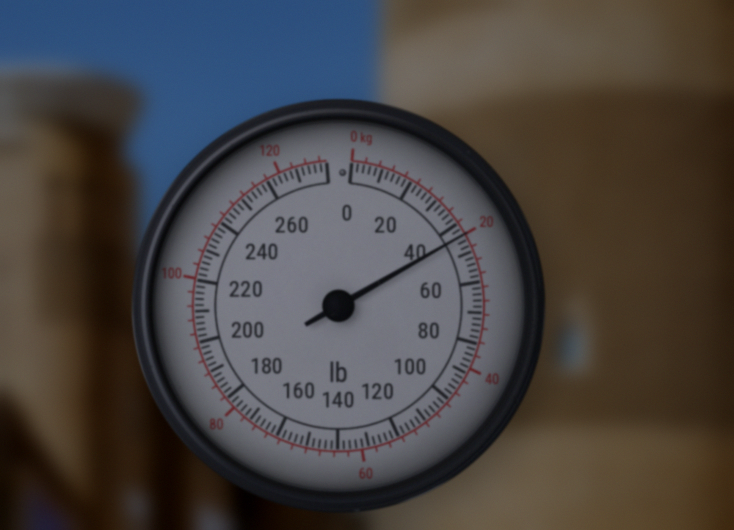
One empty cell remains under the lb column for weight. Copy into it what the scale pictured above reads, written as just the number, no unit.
44
